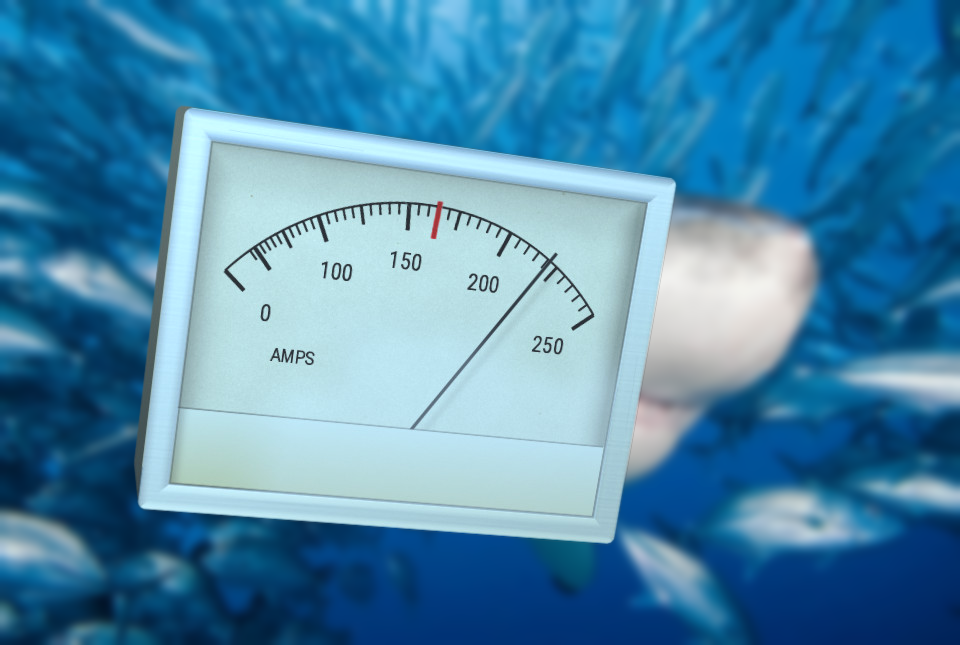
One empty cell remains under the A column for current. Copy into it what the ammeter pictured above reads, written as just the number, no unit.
220
